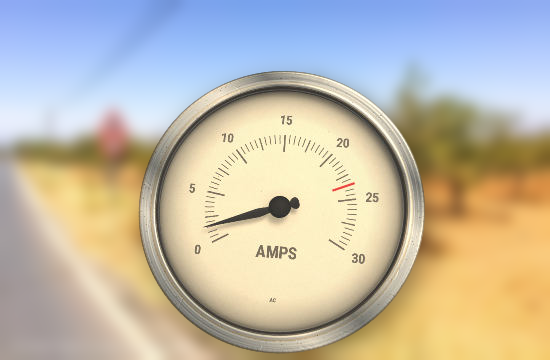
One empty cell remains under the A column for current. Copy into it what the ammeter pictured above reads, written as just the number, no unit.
1.5
